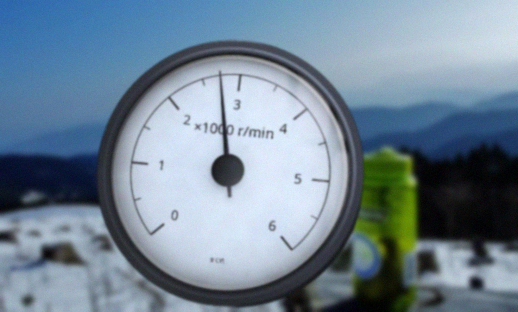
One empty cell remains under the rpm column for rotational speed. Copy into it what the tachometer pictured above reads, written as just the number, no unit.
2750
